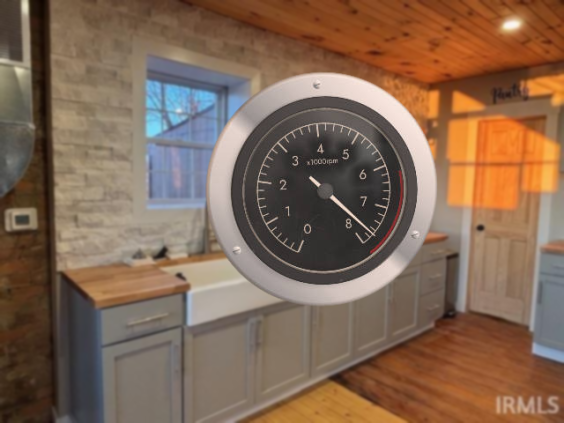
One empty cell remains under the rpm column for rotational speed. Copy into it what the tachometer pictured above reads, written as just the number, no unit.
7700
